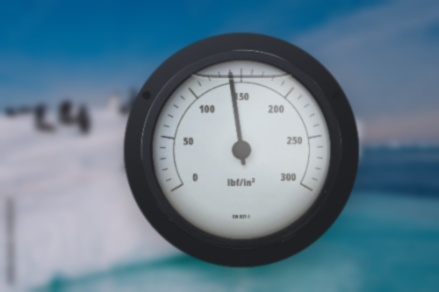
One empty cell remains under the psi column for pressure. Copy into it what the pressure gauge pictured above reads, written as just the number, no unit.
140
